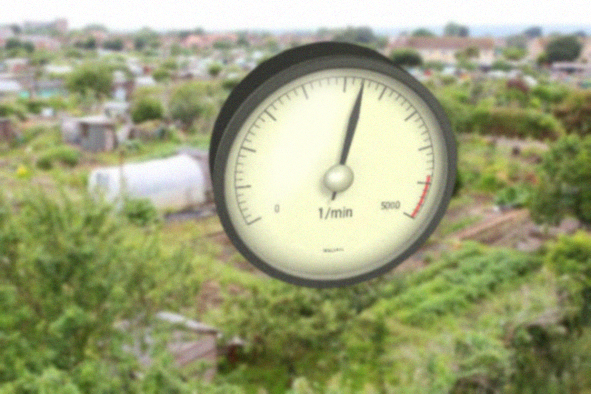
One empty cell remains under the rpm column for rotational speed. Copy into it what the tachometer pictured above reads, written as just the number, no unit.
2700
